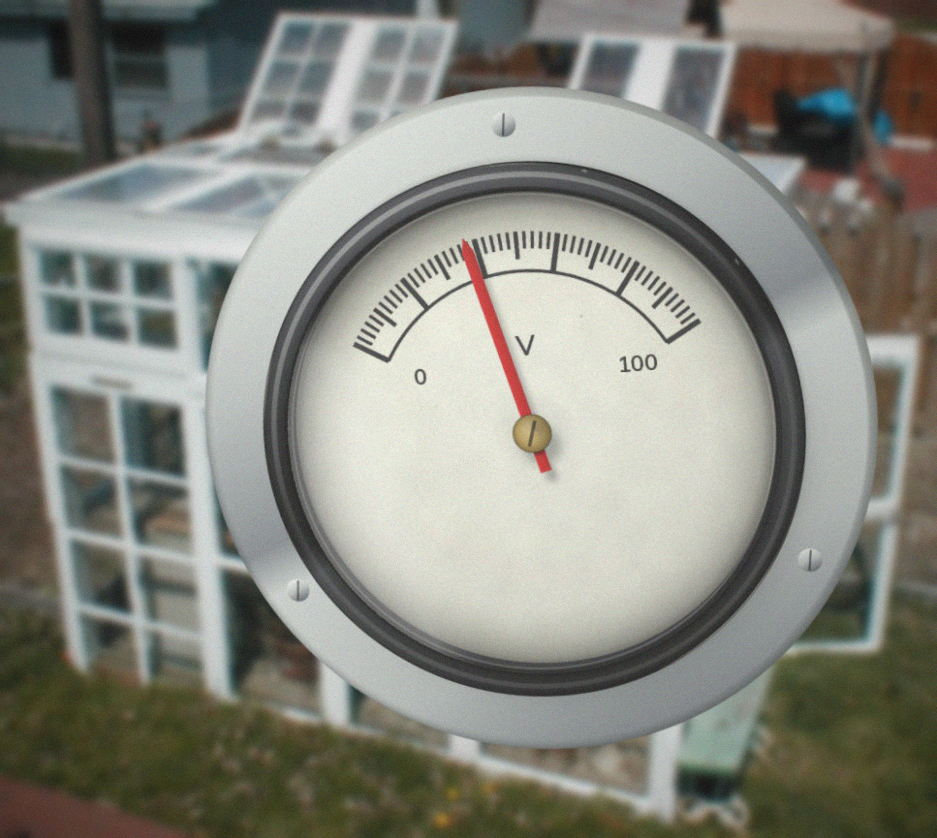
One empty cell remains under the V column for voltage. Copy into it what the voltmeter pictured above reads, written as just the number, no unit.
38
